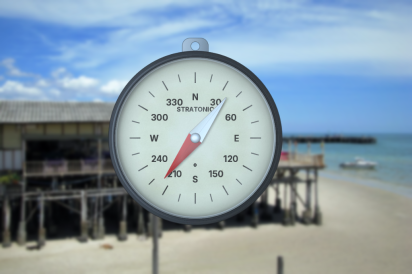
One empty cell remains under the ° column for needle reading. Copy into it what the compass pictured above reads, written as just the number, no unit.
217.5
